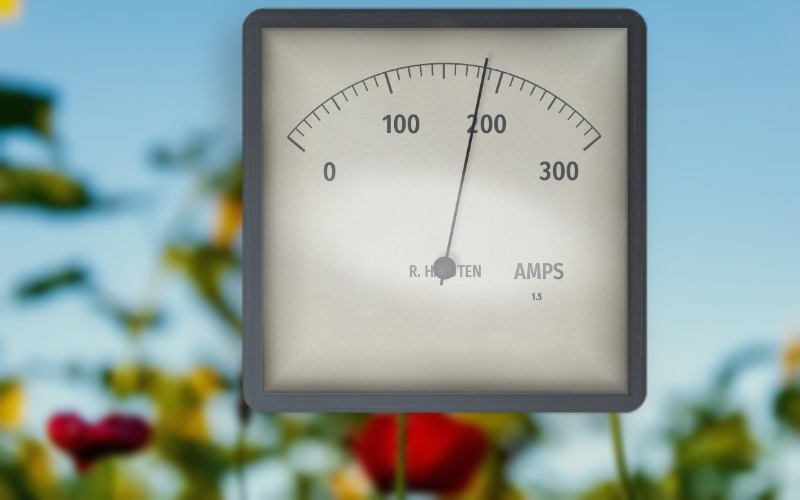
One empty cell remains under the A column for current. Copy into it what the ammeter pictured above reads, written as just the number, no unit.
185
